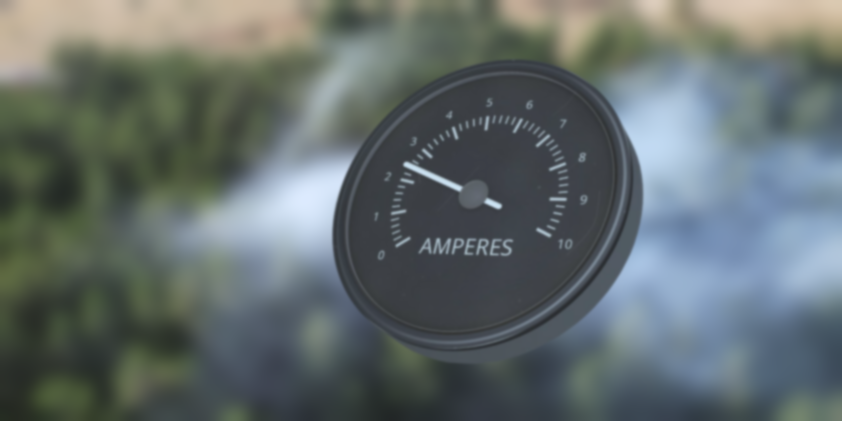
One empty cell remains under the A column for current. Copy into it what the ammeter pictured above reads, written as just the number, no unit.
2.4
